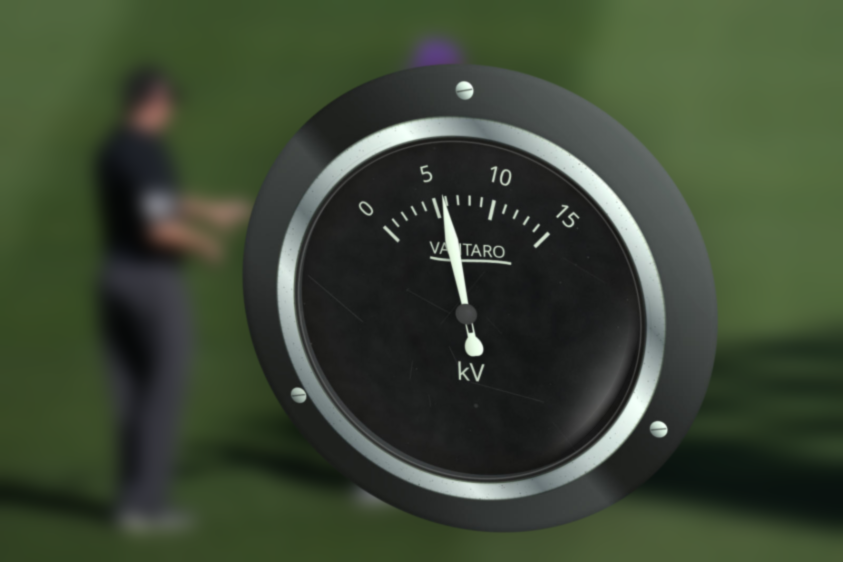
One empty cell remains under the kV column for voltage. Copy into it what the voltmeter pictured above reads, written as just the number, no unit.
6
